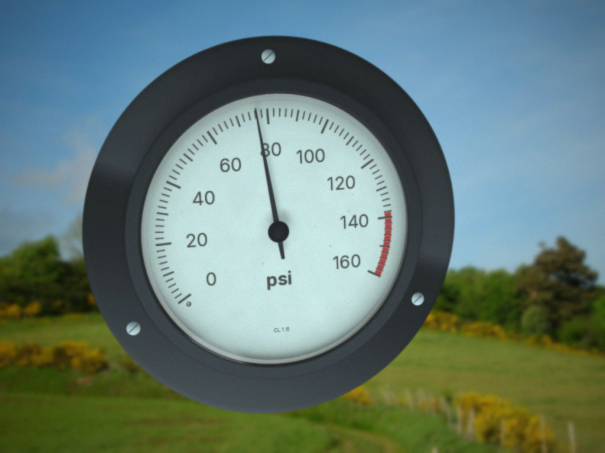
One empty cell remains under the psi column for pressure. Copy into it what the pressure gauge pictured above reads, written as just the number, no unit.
76
